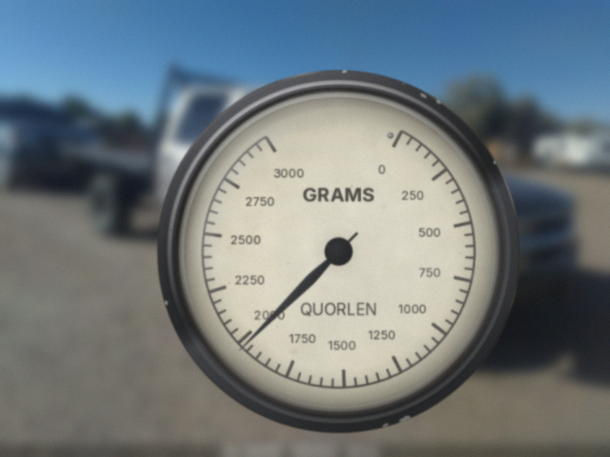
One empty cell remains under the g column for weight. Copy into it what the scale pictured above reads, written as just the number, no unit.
1975
